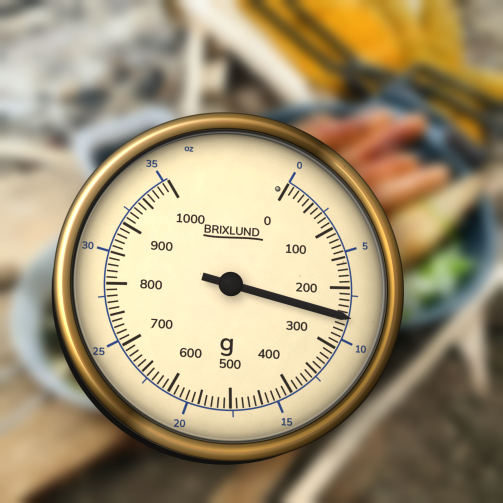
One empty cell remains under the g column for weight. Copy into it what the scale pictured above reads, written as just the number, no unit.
250
